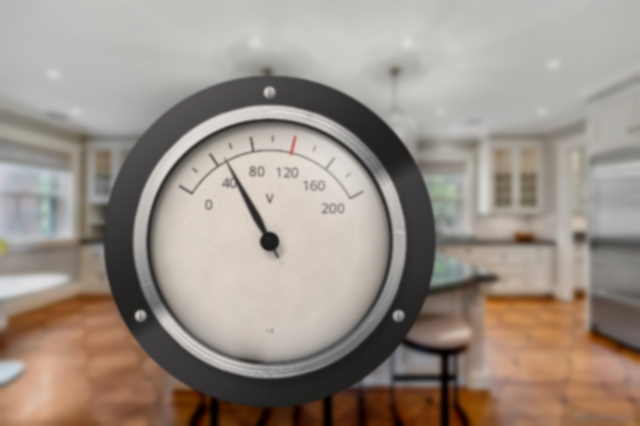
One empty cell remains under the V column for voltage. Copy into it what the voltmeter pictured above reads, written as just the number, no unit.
50
